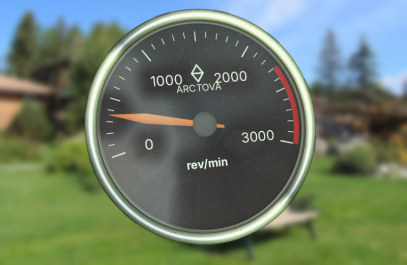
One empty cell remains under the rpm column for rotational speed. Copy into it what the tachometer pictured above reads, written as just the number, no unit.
350
